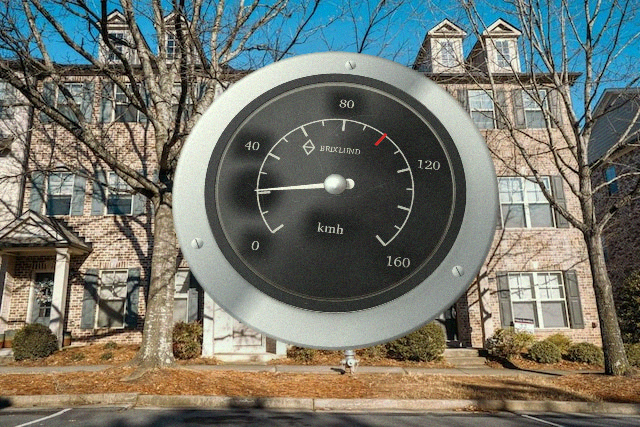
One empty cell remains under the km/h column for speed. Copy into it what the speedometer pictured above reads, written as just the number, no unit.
20
